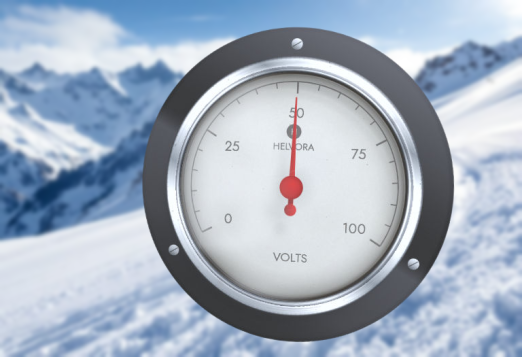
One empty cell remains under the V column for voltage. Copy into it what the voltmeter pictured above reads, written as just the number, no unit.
50
